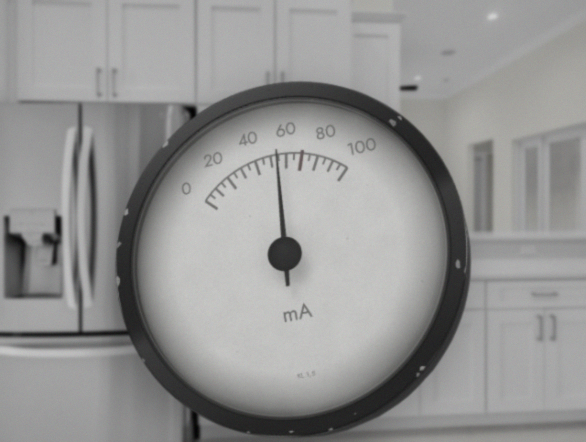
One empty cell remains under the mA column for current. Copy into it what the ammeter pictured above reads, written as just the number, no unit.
55
